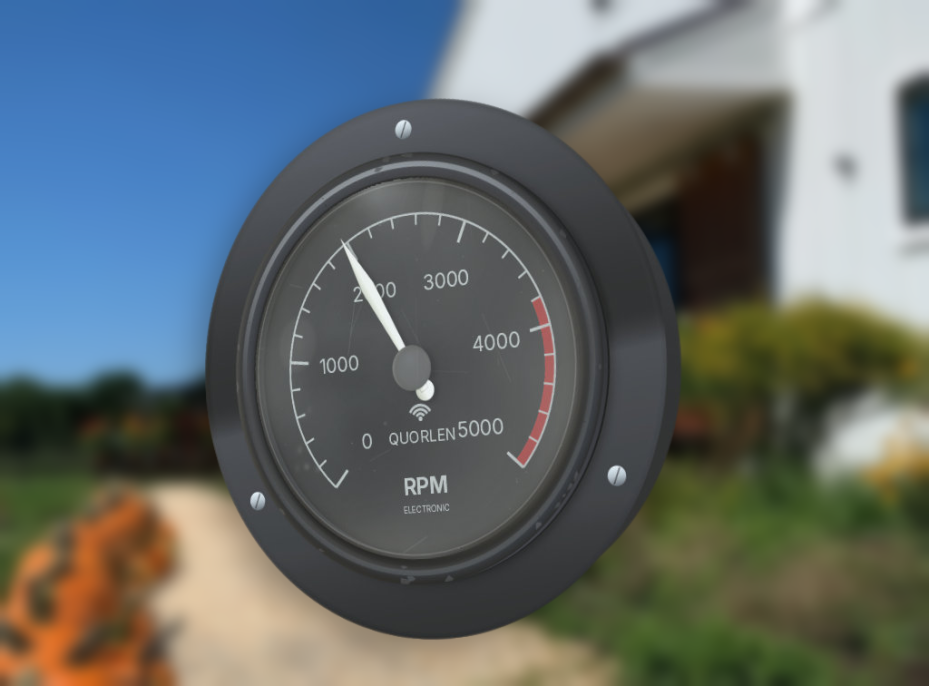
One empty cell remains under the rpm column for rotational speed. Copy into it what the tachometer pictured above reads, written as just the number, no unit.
2000
